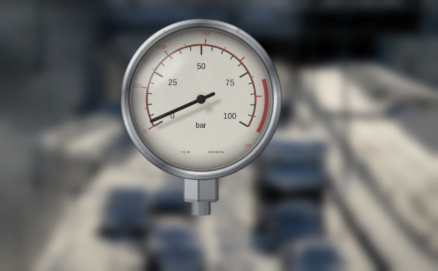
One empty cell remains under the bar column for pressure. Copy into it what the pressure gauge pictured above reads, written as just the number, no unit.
2.5
